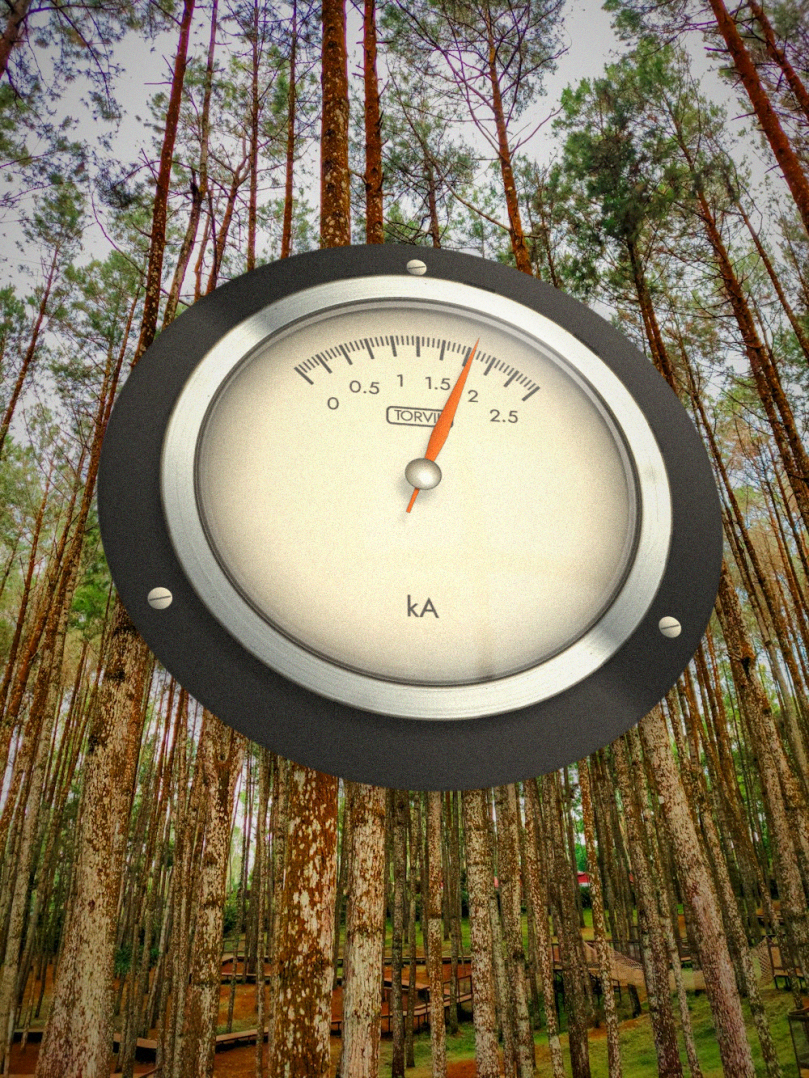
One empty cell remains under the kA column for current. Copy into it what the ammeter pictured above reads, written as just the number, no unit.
1.8
